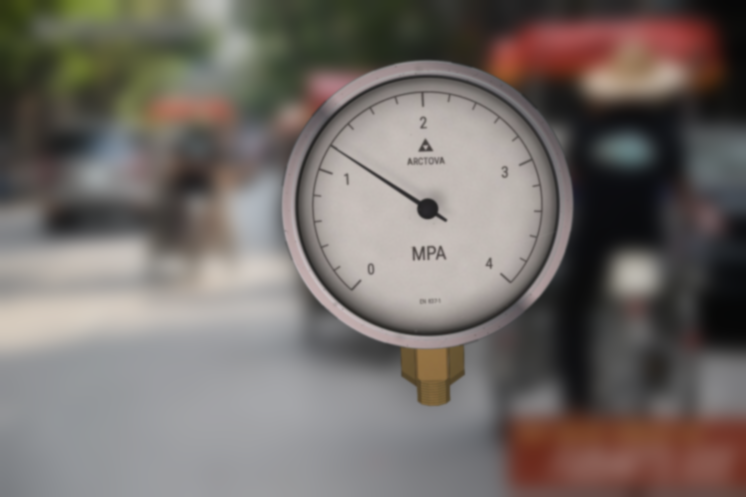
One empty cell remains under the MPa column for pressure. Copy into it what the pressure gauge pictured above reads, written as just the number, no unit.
1.2
